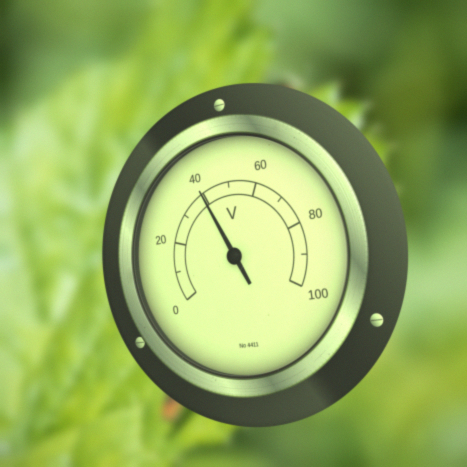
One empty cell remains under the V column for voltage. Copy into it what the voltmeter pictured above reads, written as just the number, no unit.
40
